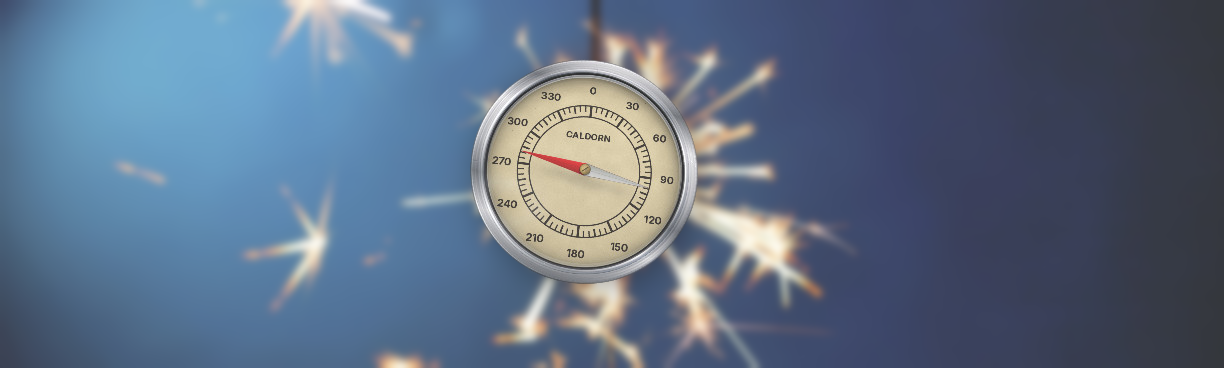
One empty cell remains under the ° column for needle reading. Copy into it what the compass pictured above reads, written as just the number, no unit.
280
